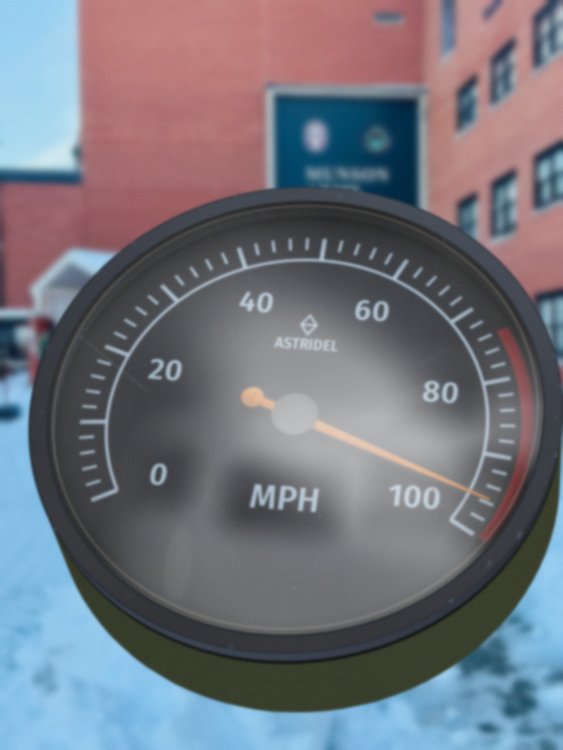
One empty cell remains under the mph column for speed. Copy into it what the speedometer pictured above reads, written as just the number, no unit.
96
